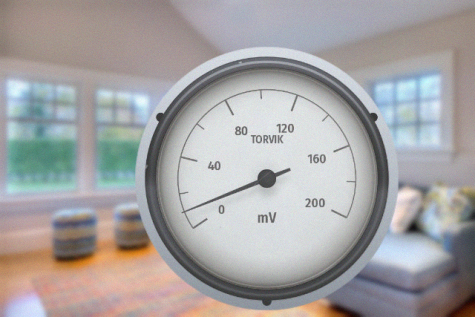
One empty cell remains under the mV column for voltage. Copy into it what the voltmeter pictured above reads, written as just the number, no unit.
10
